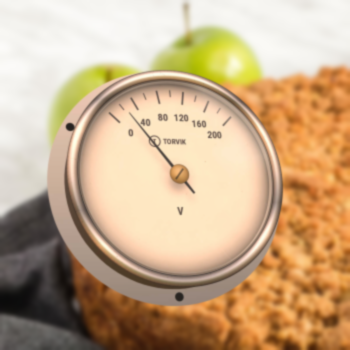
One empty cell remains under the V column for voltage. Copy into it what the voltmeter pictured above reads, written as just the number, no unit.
20
